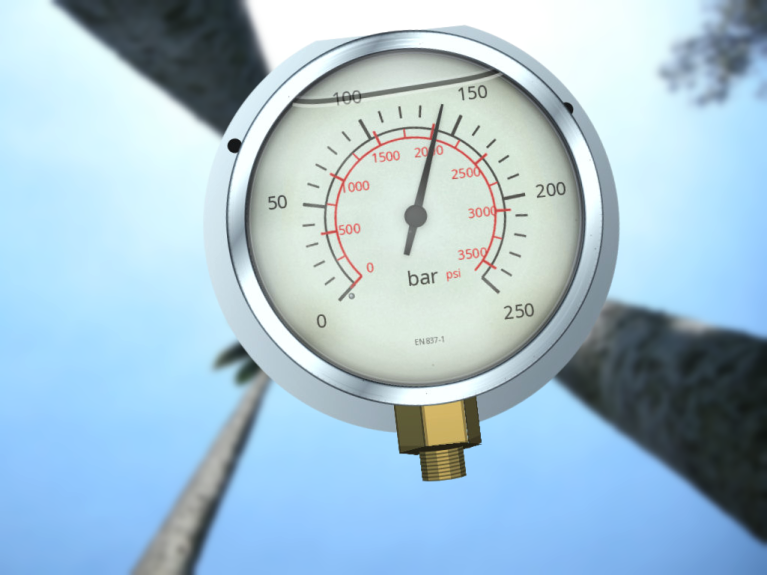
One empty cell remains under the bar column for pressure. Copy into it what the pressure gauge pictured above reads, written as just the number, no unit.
140
